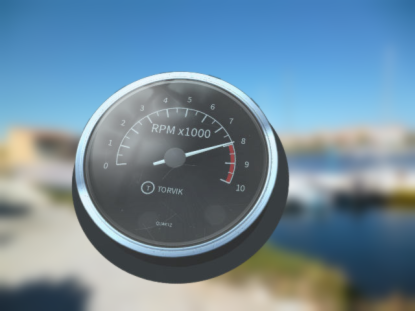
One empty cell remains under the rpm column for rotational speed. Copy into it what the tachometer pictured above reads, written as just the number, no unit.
8000
